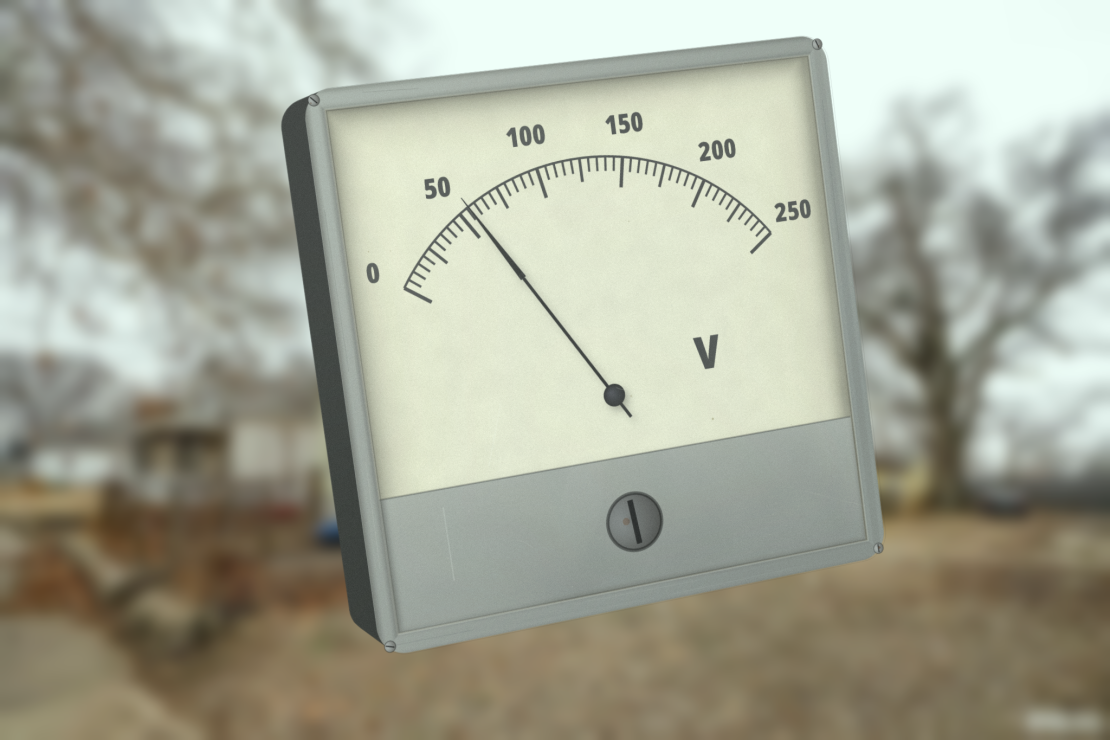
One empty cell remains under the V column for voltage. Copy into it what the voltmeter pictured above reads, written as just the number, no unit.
55
